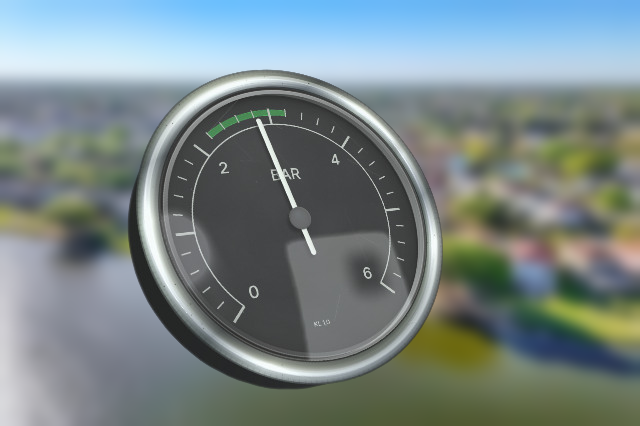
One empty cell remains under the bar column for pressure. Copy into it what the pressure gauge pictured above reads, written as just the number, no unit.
2.8
